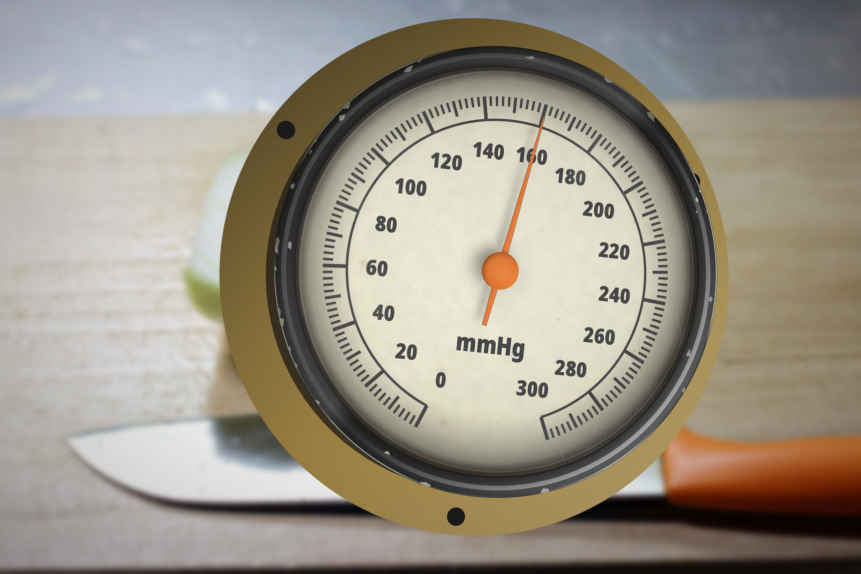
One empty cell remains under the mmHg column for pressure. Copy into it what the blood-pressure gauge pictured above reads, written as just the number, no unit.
160
